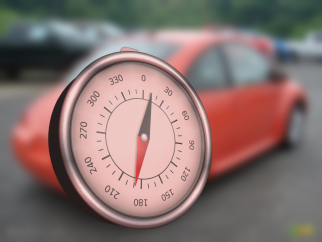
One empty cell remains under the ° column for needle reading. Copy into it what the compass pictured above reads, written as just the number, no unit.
190
